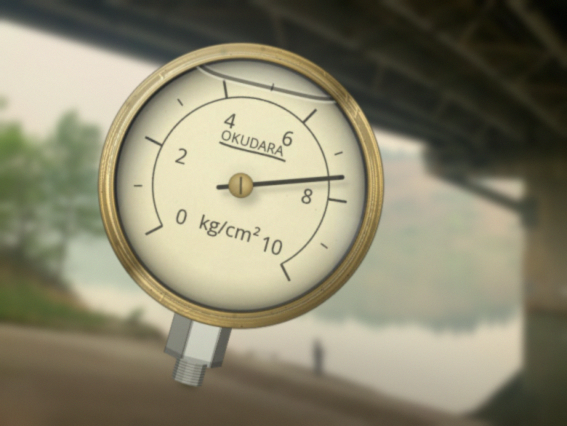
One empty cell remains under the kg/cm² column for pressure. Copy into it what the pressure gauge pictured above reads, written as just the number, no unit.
7.5
